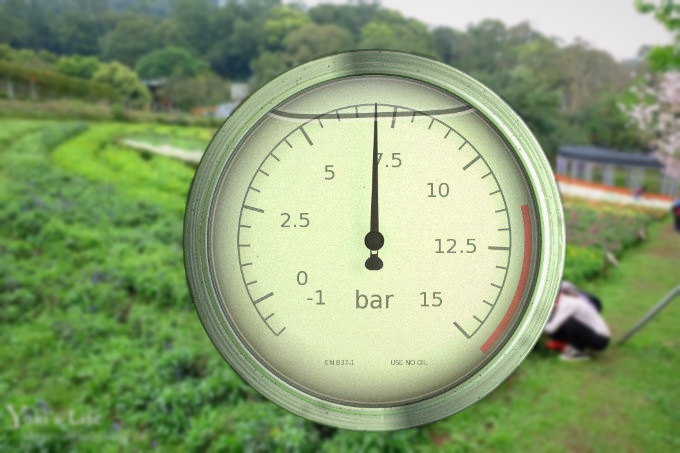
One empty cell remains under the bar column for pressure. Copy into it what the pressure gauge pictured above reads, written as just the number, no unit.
7
